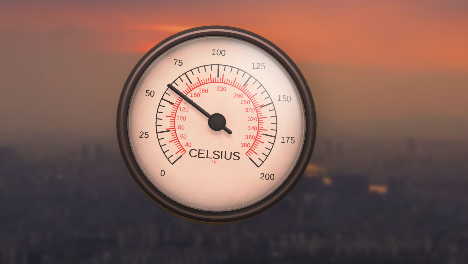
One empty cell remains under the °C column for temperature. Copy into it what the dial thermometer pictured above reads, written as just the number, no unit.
60
